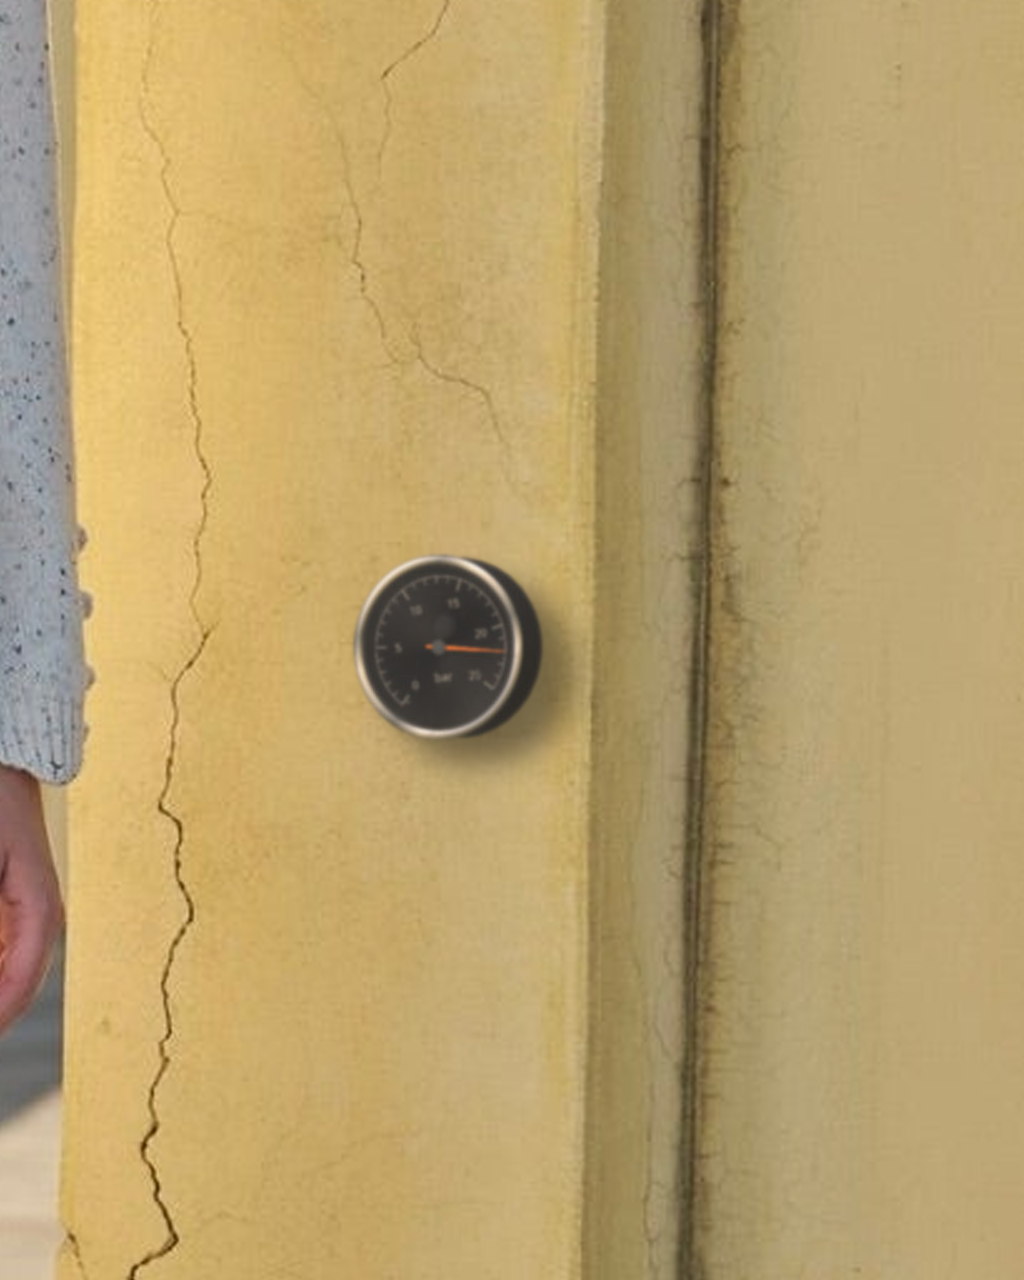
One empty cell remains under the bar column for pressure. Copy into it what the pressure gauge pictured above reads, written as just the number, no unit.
22
